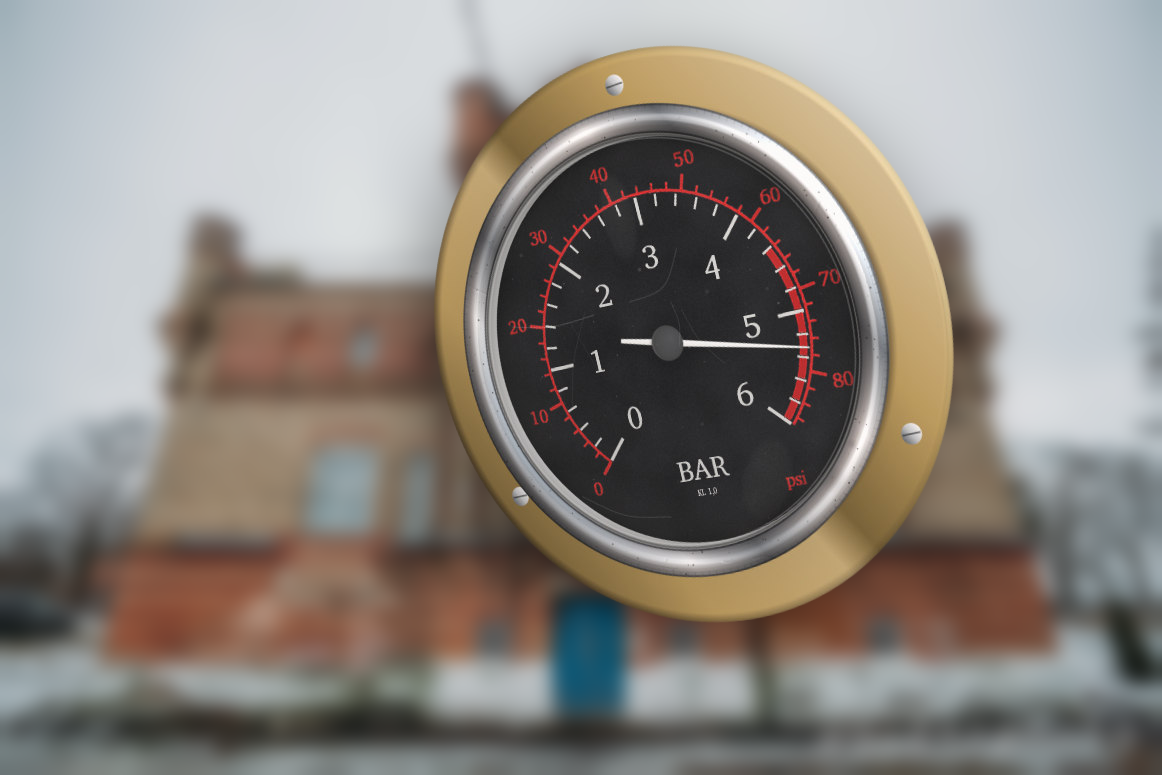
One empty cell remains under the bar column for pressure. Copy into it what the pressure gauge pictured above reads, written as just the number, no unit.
5.3
